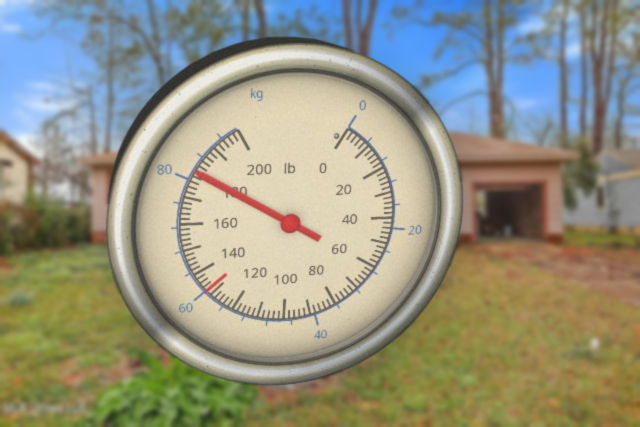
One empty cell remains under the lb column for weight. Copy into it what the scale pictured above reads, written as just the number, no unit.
180
